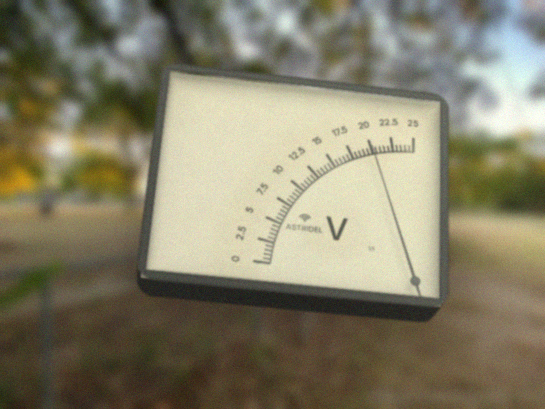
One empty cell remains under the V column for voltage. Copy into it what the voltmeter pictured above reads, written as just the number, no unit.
20
